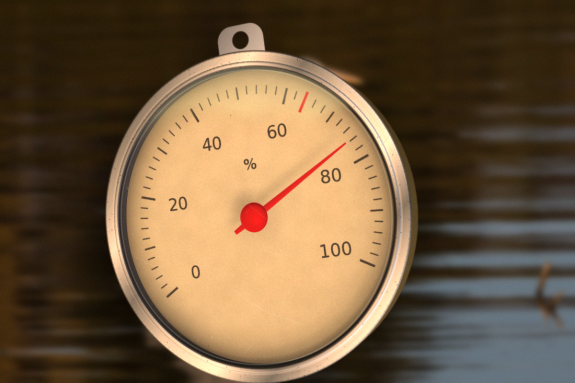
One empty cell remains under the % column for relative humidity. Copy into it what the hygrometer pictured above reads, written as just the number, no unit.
76
